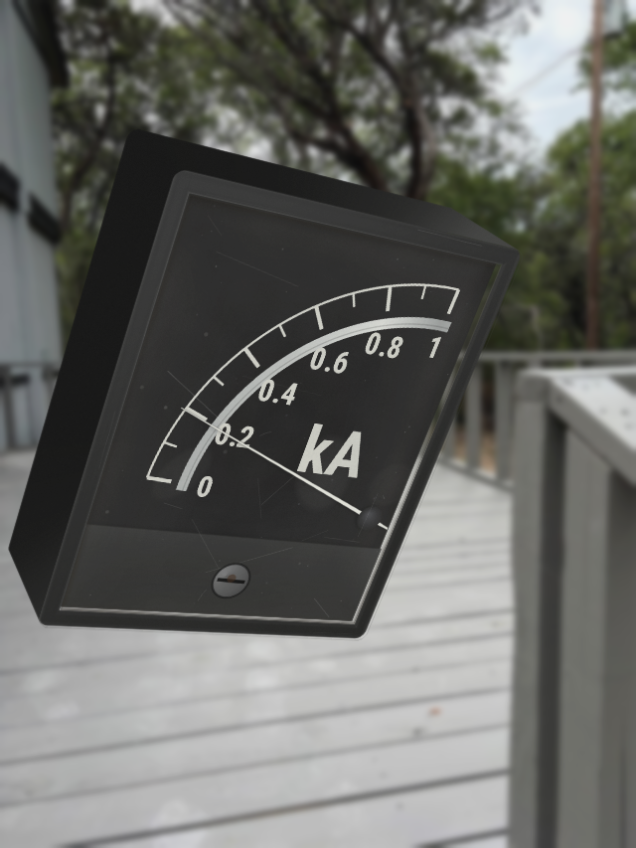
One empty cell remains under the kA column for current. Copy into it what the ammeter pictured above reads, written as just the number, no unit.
0.2
